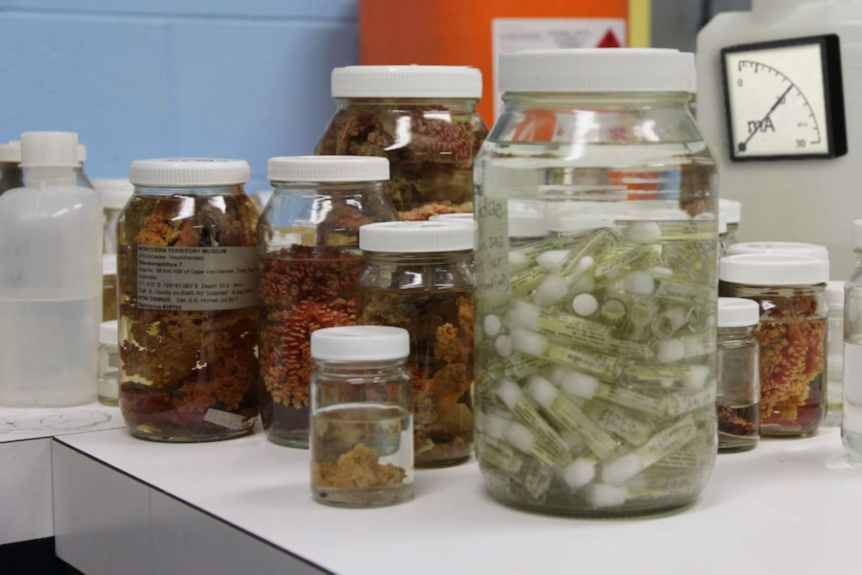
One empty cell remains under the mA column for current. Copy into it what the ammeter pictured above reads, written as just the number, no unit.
20
